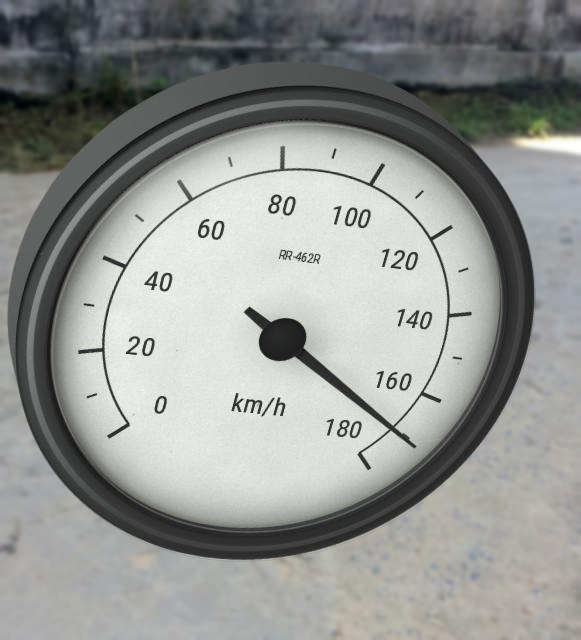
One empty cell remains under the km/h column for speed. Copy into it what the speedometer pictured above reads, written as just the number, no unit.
170
